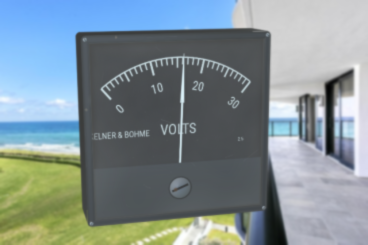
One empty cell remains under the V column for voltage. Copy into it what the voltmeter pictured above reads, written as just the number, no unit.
16
